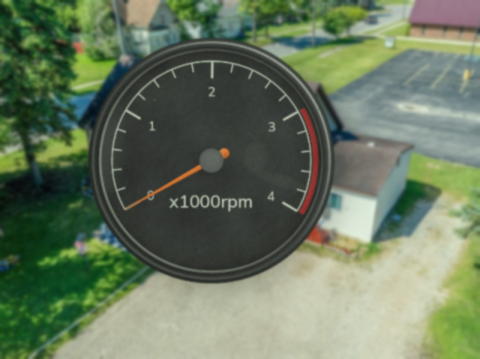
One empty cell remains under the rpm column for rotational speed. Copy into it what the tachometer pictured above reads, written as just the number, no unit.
0
